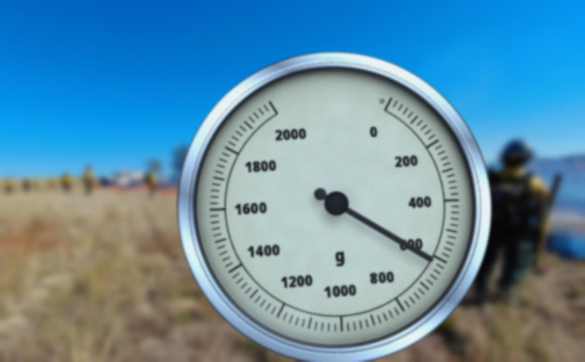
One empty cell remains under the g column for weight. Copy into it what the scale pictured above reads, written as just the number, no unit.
620
